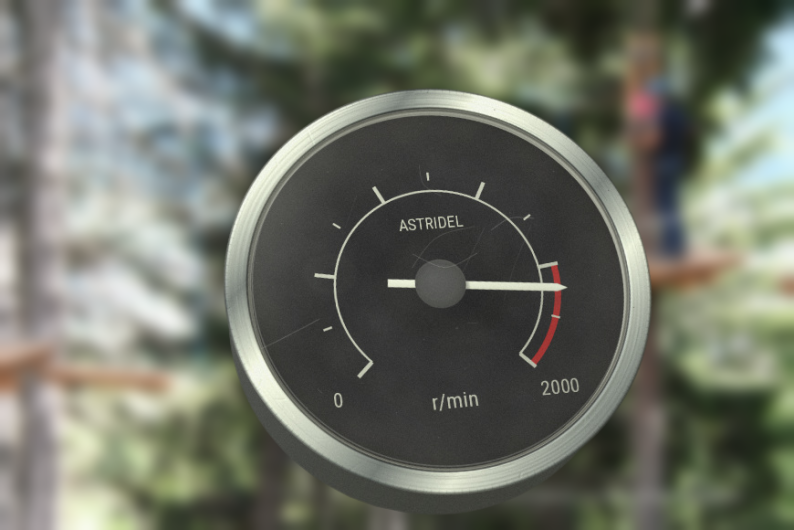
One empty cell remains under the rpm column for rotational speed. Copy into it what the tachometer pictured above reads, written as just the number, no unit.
1700
